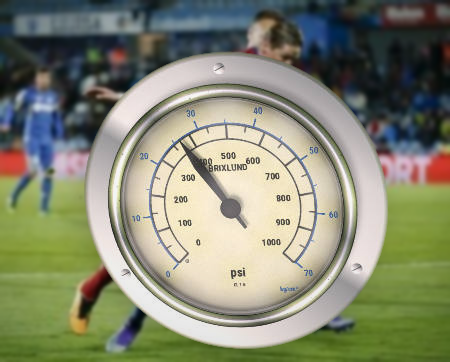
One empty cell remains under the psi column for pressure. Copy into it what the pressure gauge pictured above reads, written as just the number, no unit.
375
